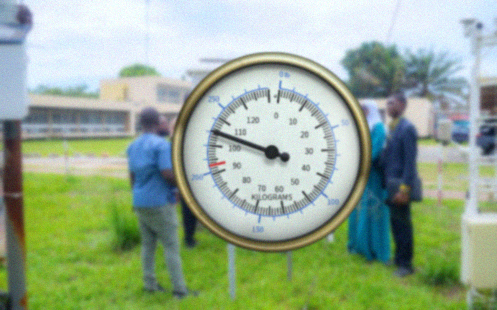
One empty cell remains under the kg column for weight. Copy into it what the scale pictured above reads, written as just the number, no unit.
105
